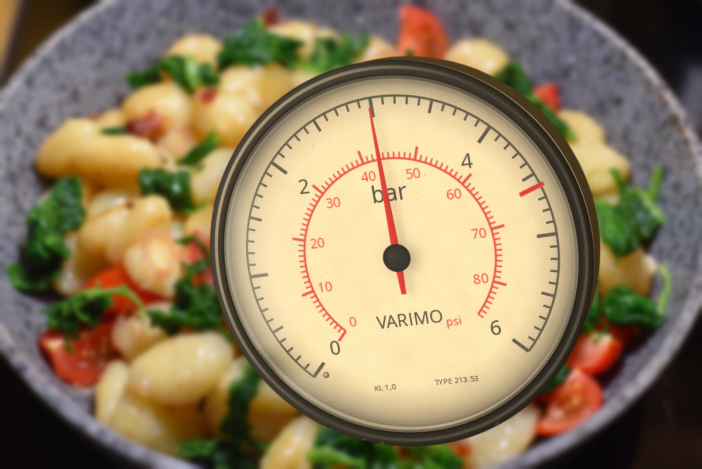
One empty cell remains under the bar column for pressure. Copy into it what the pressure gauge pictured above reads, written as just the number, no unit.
3
